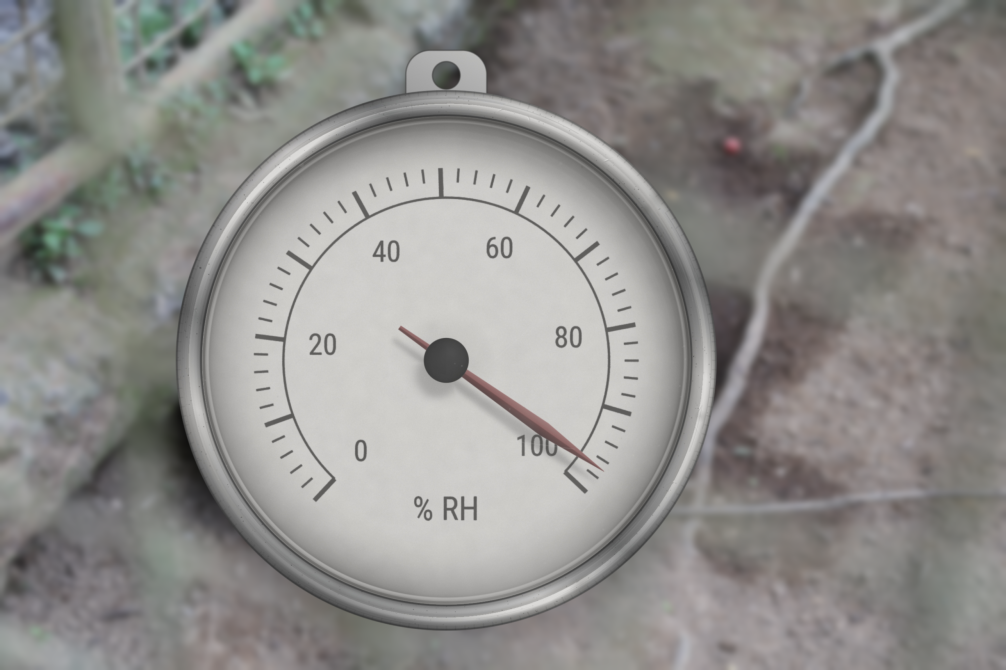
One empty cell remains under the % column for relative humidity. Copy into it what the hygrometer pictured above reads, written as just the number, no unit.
97
